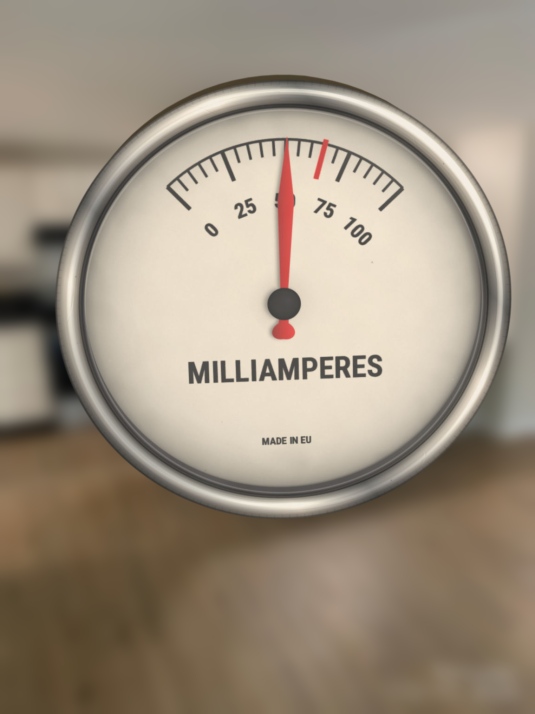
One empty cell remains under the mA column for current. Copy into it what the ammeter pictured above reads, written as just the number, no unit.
50
